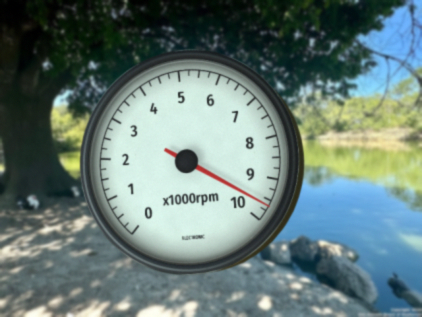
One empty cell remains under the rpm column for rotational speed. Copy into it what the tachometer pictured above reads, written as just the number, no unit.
9625
